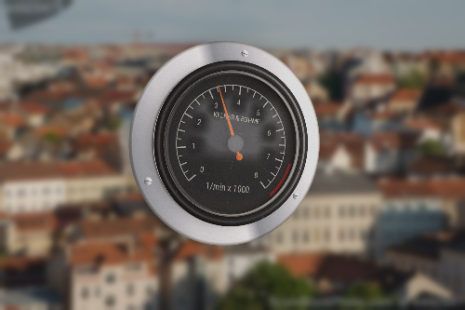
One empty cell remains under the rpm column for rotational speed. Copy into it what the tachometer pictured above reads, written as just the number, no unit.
3250
